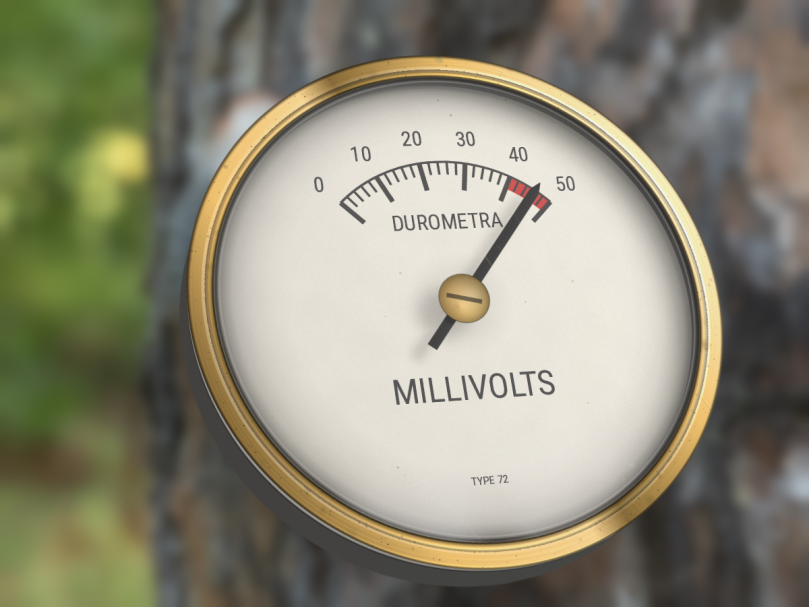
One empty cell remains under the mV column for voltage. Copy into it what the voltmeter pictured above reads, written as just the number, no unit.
46
